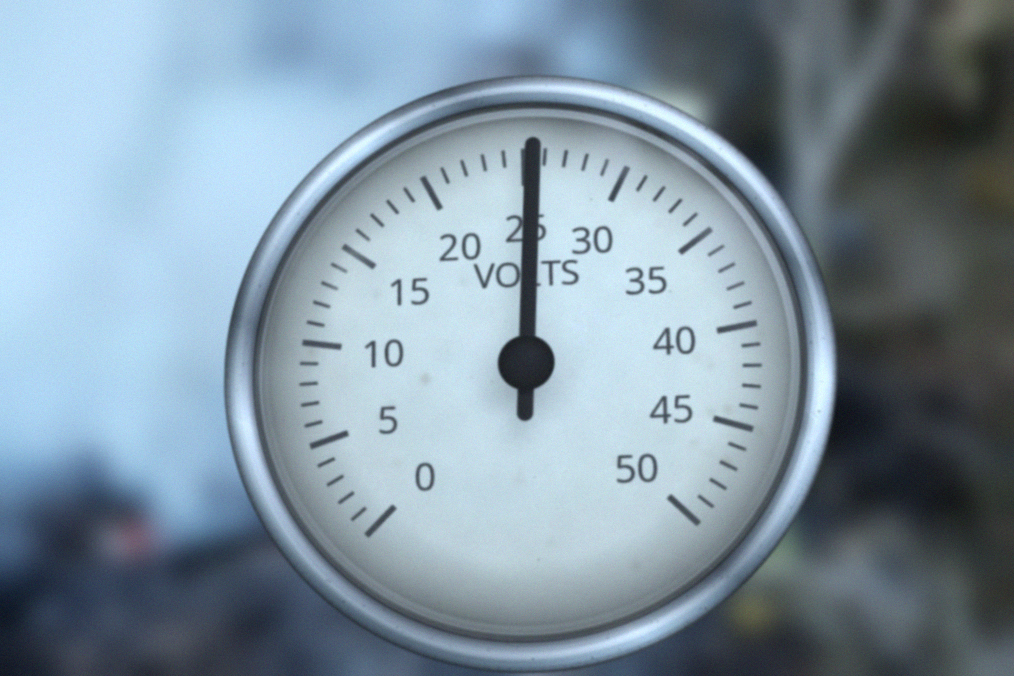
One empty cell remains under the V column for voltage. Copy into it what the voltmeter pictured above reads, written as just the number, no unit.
25.5
